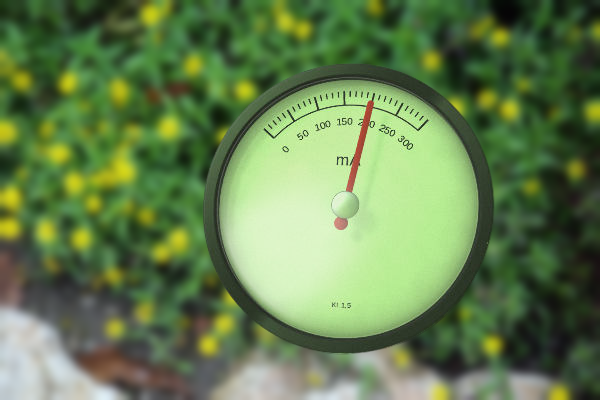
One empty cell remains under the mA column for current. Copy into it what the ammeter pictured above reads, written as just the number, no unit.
200
